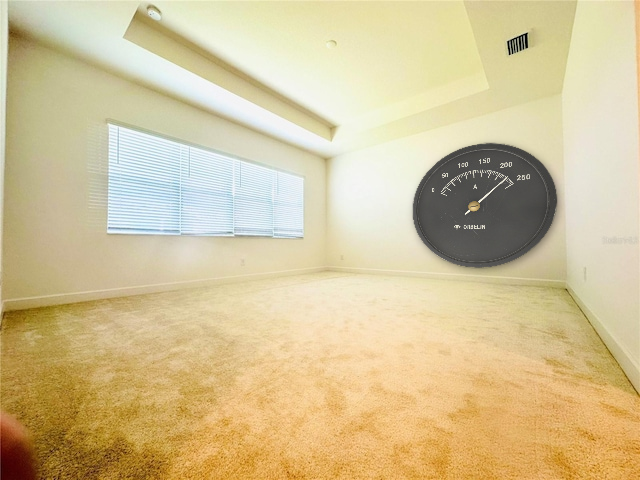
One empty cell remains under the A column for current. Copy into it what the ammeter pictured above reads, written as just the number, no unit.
225
